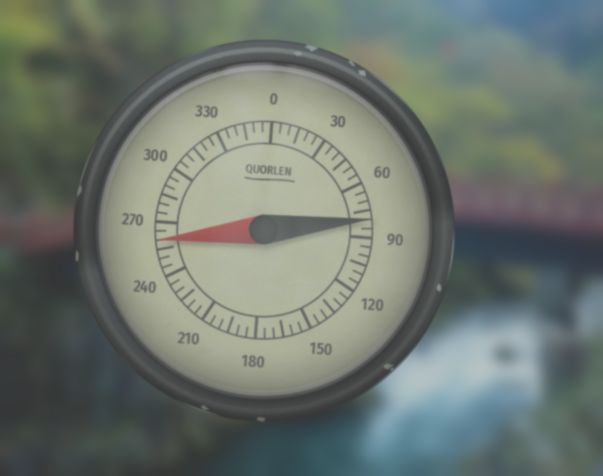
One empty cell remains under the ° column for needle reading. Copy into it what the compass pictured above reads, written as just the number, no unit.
260
